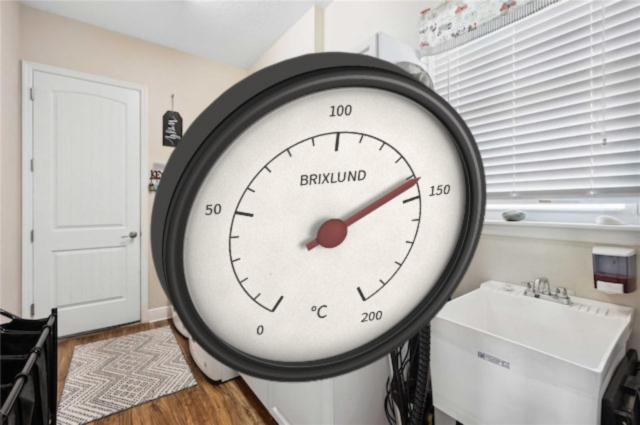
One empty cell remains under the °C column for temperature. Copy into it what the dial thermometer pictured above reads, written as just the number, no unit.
140
